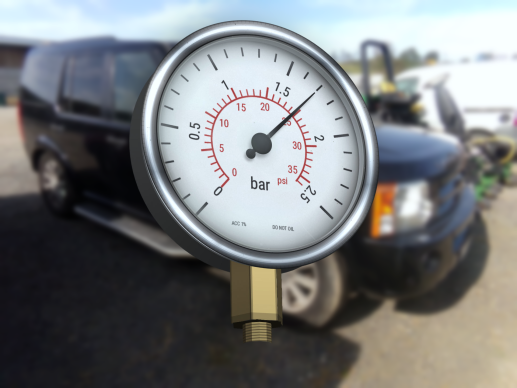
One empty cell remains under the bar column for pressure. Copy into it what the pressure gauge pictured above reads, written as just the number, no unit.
1.7
